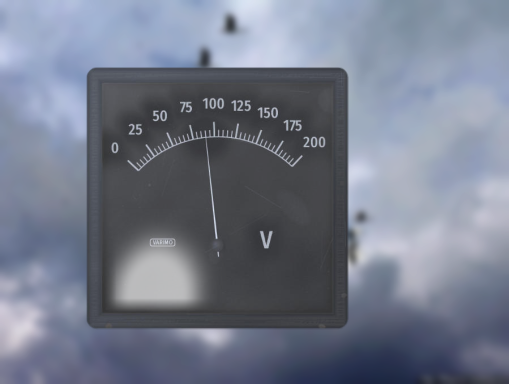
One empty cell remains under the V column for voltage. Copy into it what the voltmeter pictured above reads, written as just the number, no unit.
90
